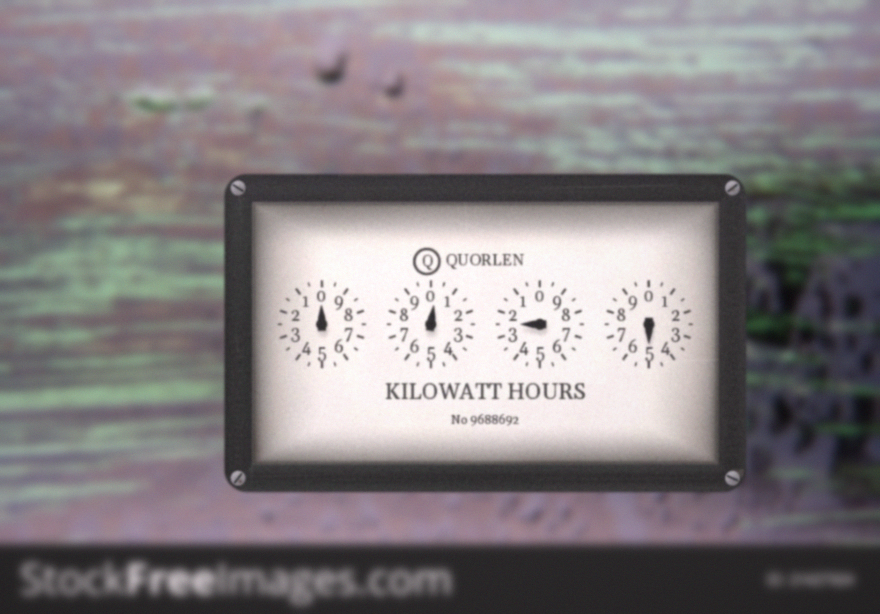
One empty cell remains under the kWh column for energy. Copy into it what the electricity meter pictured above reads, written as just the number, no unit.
25
